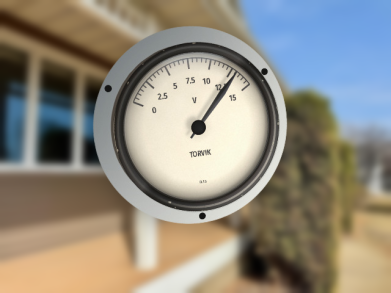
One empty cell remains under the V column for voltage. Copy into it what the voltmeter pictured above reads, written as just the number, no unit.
13
